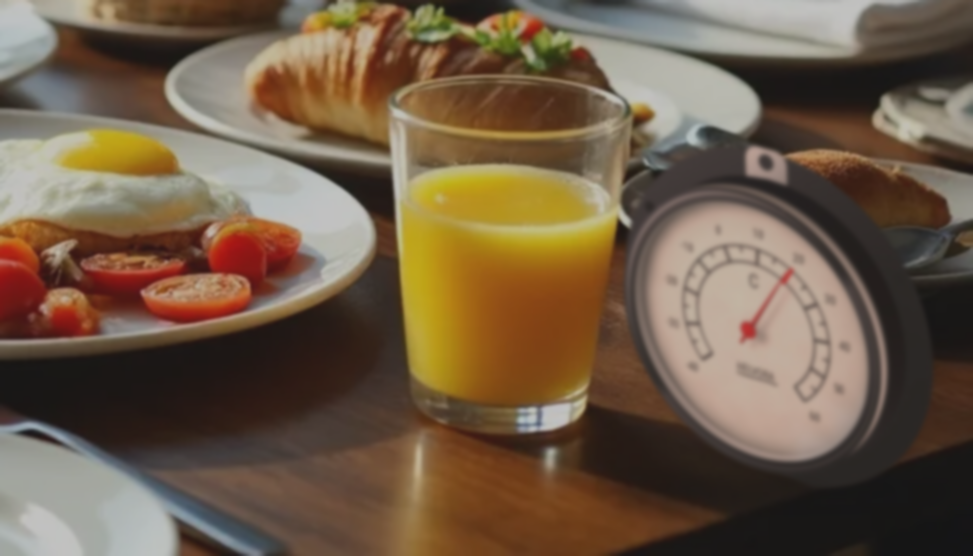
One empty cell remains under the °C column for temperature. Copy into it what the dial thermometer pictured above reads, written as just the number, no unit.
20
